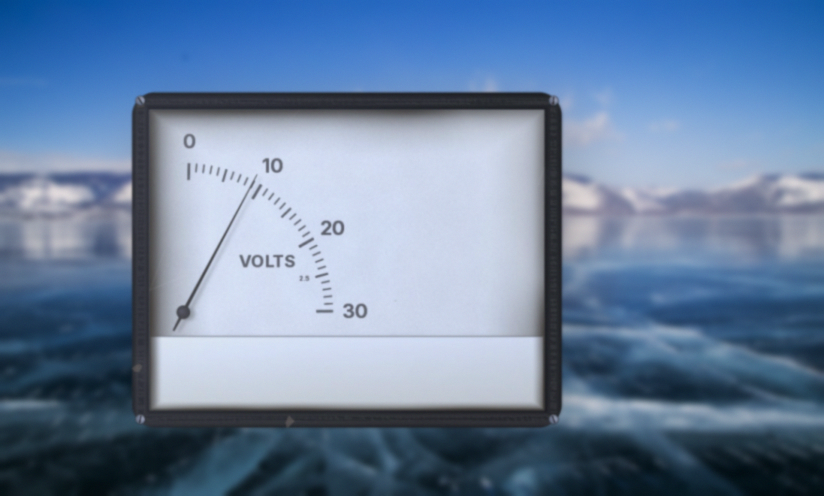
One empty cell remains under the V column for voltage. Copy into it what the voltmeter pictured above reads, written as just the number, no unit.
9
